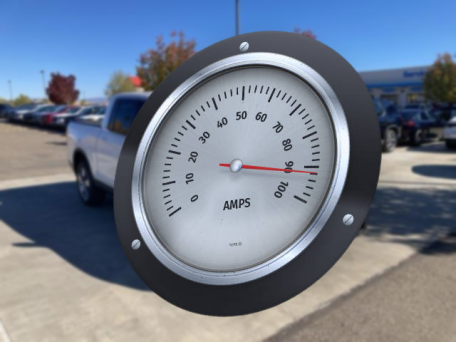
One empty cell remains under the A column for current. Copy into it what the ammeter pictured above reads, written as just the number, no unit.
92
